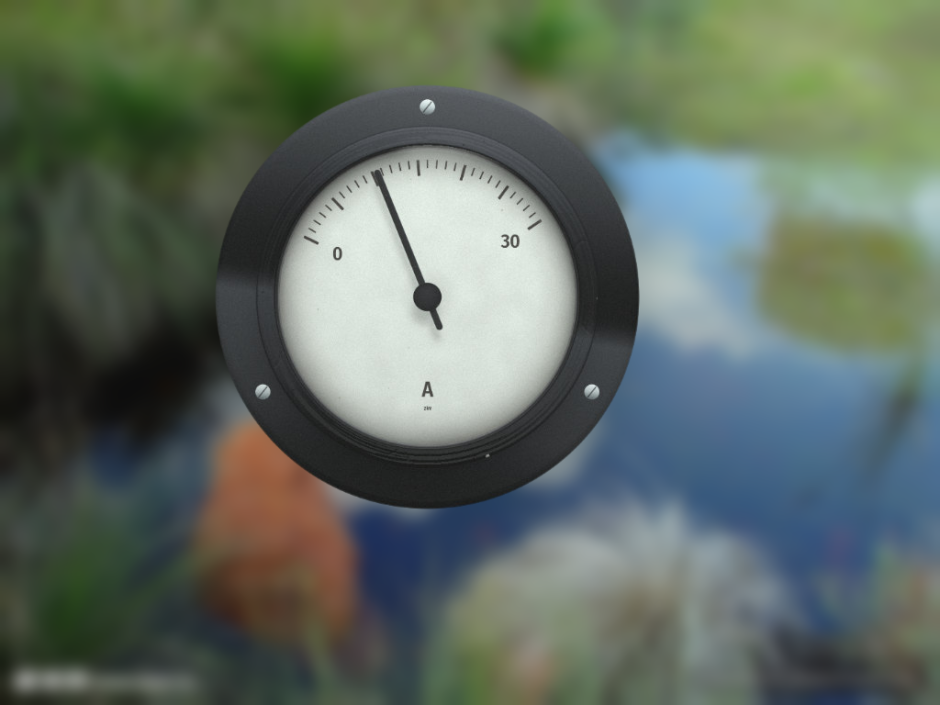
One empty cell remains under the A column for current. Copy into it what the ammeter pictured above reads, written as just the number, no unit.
10.5
